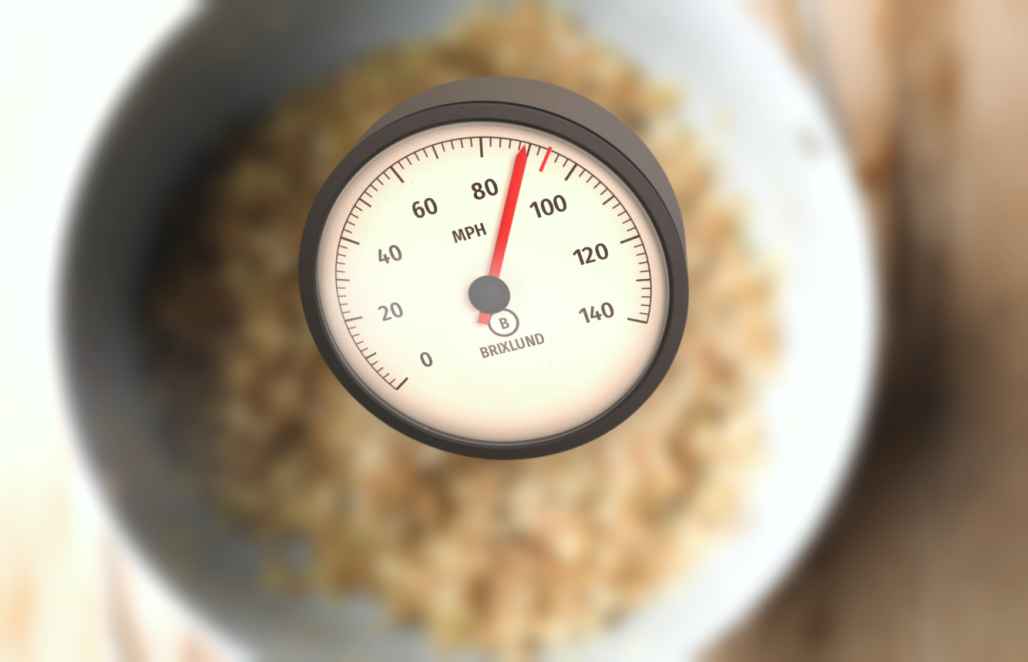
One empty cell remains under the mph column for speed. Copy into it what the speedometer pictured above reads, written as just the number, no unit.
89
